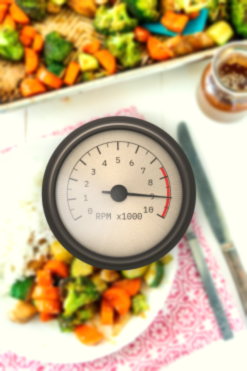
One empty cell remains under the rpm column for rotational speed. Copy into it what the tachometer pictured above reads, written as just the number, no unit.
9000
